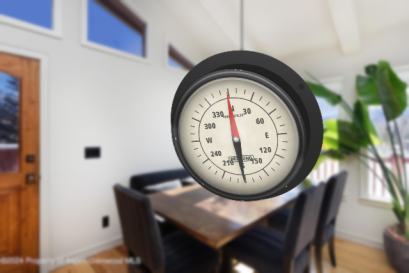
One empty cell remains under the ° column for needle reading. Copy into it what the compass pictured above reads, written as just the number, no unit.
0
